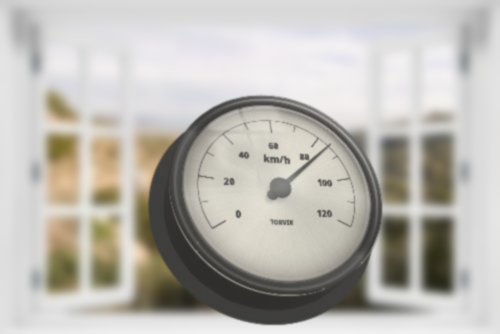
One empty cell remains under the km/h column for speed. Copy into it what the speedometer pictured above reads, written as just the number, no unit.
85
